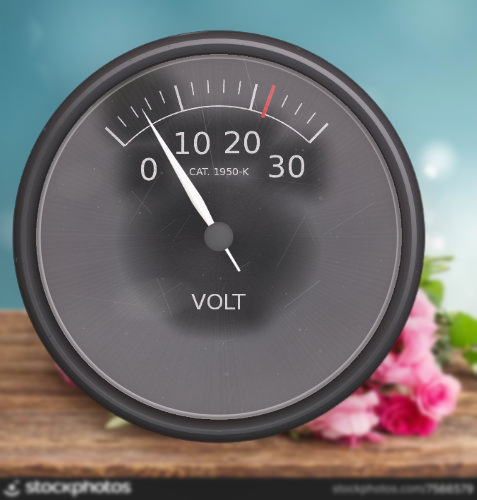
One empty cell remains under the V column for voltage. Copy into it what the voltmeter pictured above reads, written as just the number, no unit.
5
